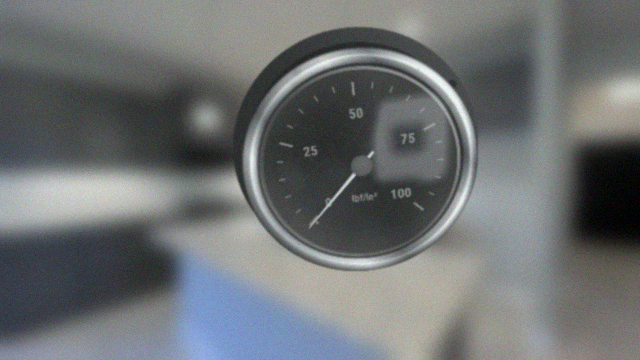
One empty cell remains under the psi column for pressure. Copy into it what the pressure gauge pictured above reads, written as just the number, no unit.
0
